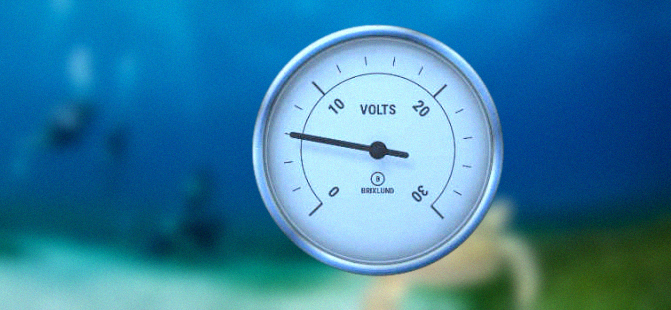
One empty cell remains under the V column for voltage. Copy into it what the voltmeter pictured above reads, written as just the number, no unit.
6
